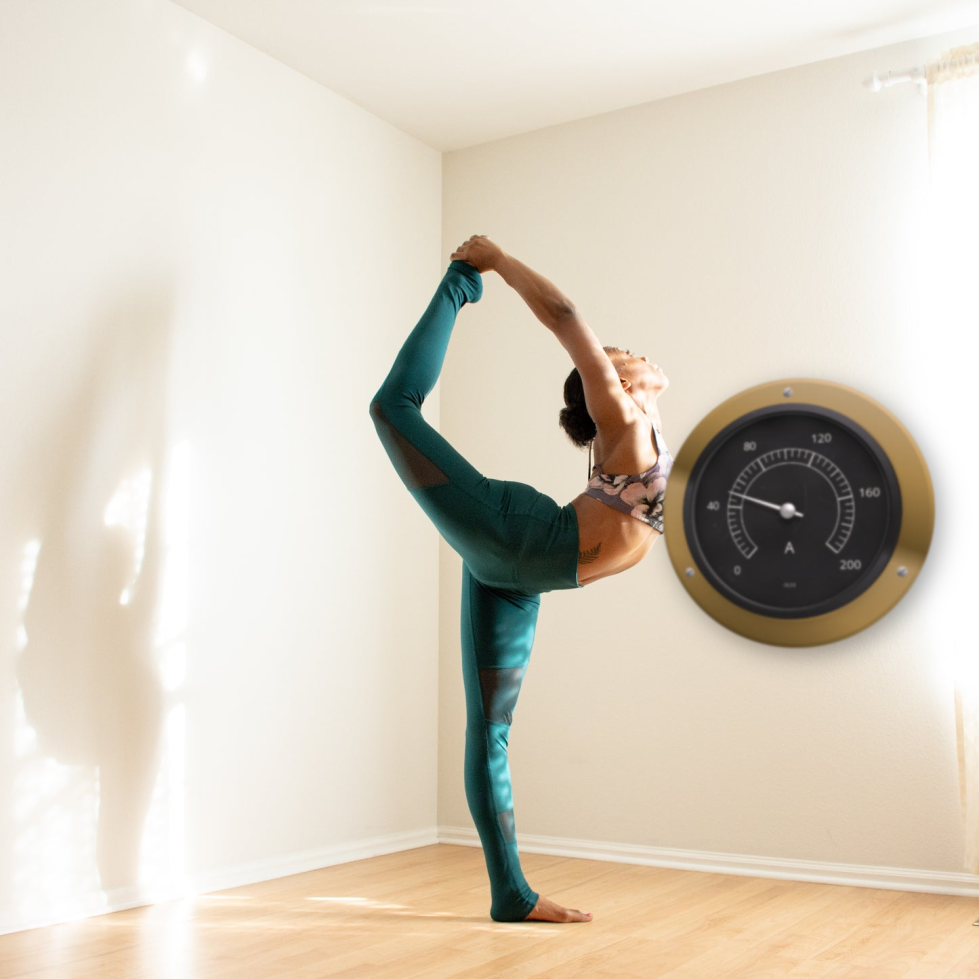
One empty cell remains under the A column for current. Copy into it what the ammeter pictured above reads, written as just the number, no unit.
50
